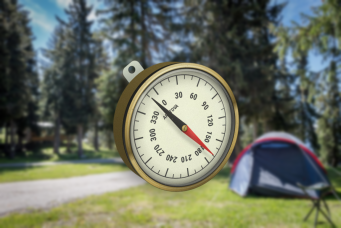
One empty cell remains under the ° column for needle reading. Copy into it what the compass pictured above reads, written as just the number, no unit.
170
